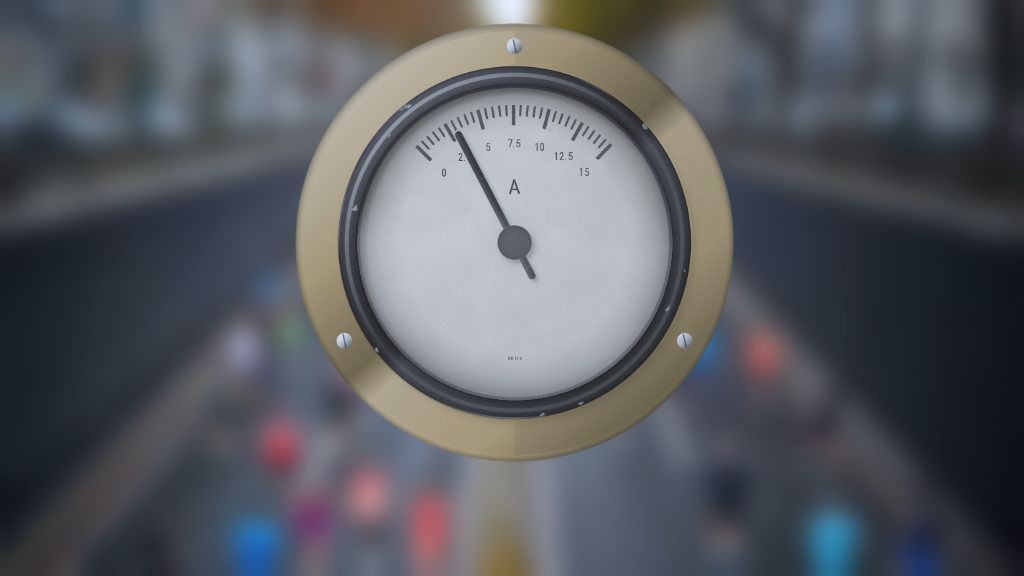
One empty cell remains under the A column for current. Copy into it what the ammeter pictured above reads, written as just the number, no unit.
3
